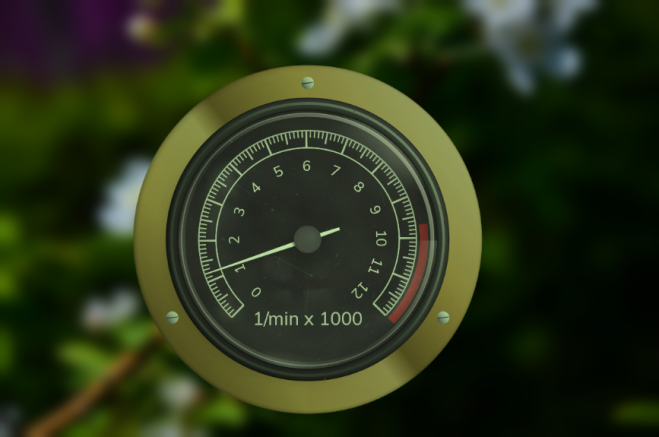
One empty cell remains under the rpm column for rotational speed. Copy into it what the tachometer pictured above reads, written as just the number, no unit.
1200
